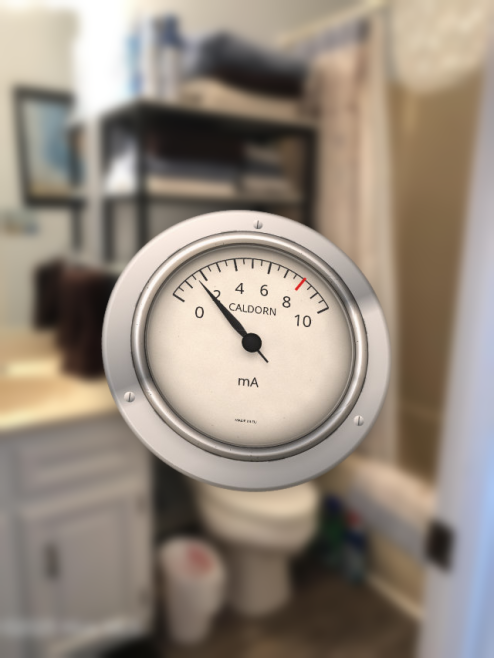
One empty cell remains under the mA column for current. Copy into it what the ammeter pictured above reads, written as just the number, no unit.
1.5
